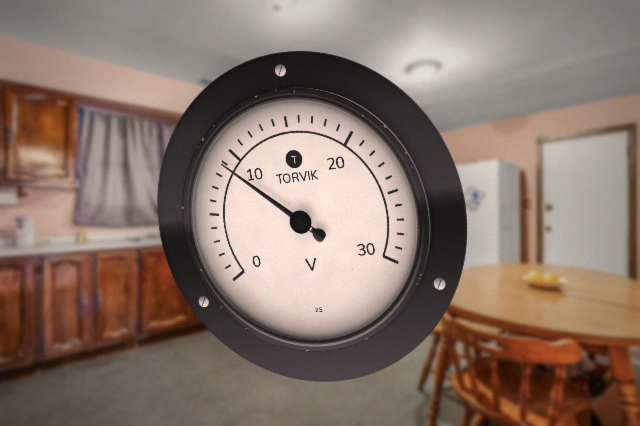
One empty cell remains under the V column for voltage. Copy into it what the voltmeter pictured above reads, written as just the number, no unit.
9
